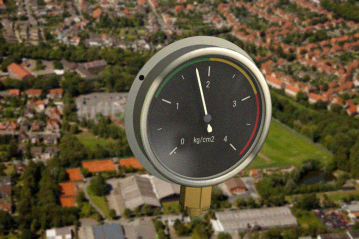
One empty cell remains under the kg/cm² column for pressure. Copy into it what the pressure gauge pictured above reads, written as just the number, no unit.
1.75
